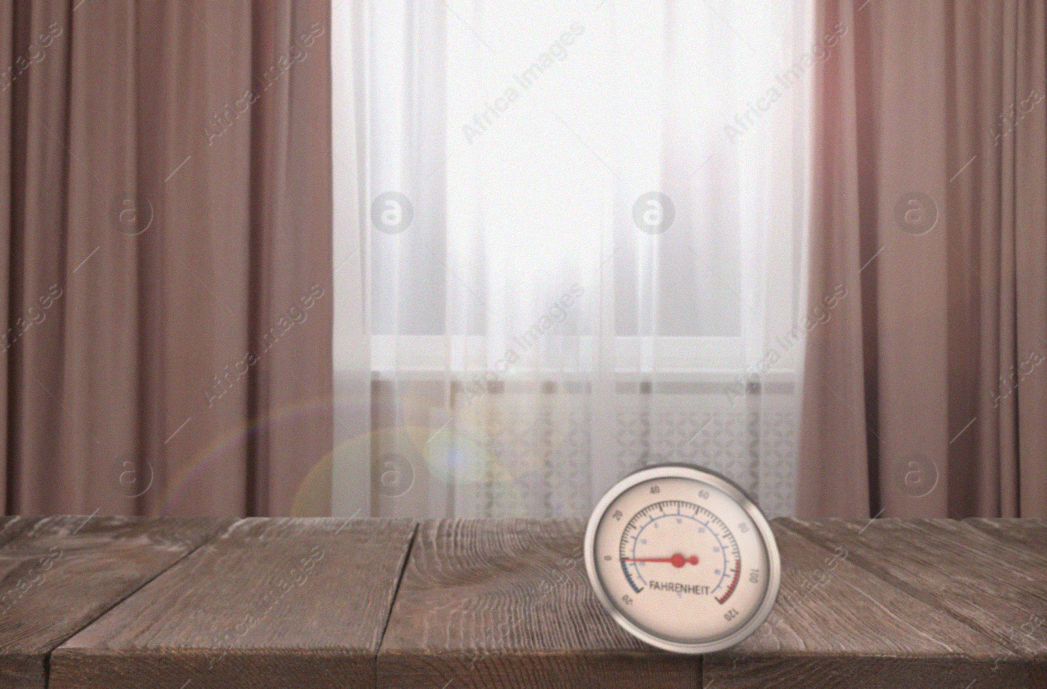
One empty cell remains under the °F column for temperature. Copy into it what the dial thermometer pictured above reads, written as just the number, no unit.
0
